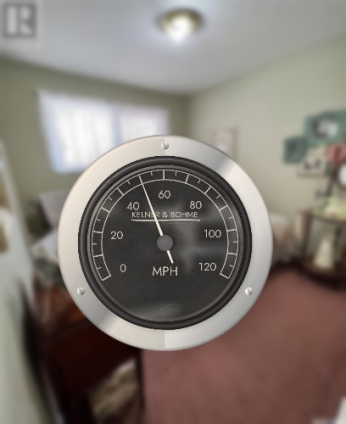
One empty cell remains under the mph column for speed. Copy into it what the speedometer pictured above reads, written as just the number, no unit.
50
